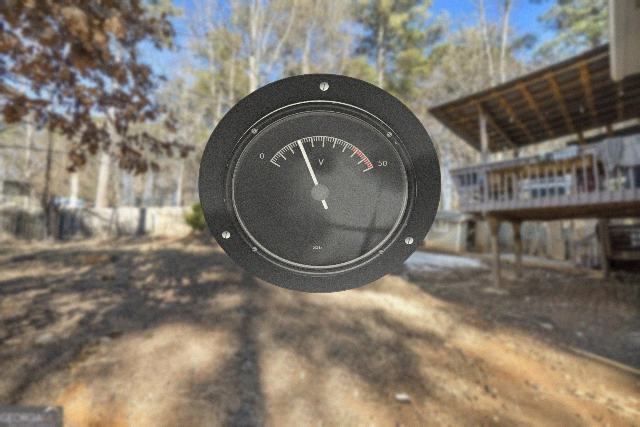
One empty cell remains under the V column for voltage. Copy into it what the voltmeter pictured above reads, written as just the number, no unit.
15
